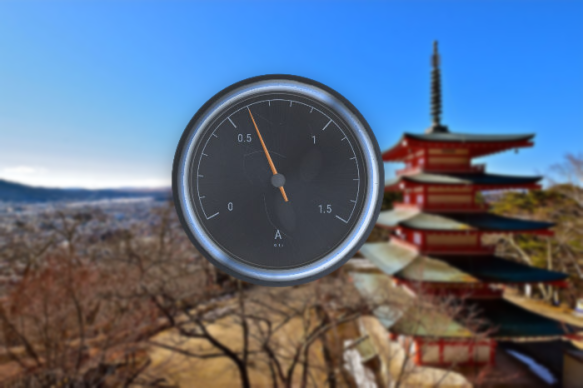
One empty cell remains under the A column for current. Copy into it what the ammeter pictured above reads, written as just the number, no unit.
0.6
